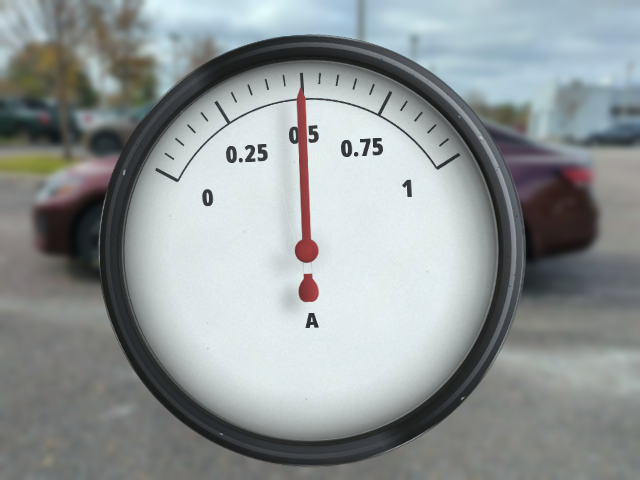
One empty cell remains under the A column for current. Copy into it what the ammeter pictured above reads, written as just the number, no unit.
0.5
